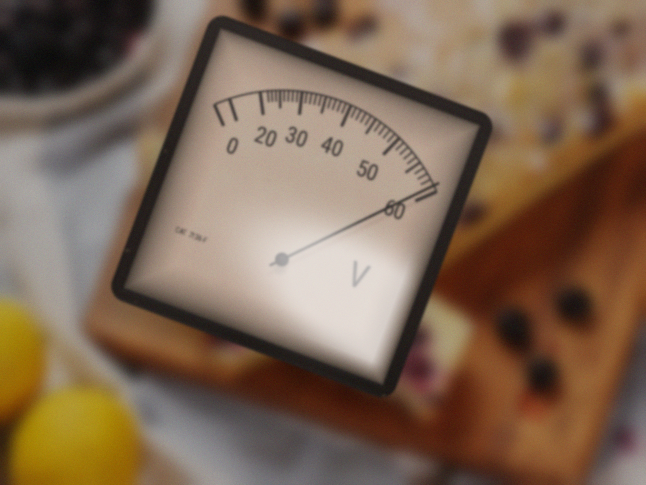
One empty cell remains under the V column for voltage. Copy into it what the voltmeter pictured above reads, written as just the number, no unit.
59
